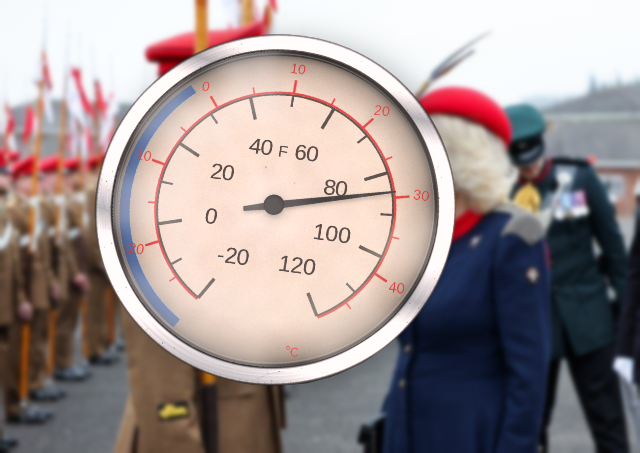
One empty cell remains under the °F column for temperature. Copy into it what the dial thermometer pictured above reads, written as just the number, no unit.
85
